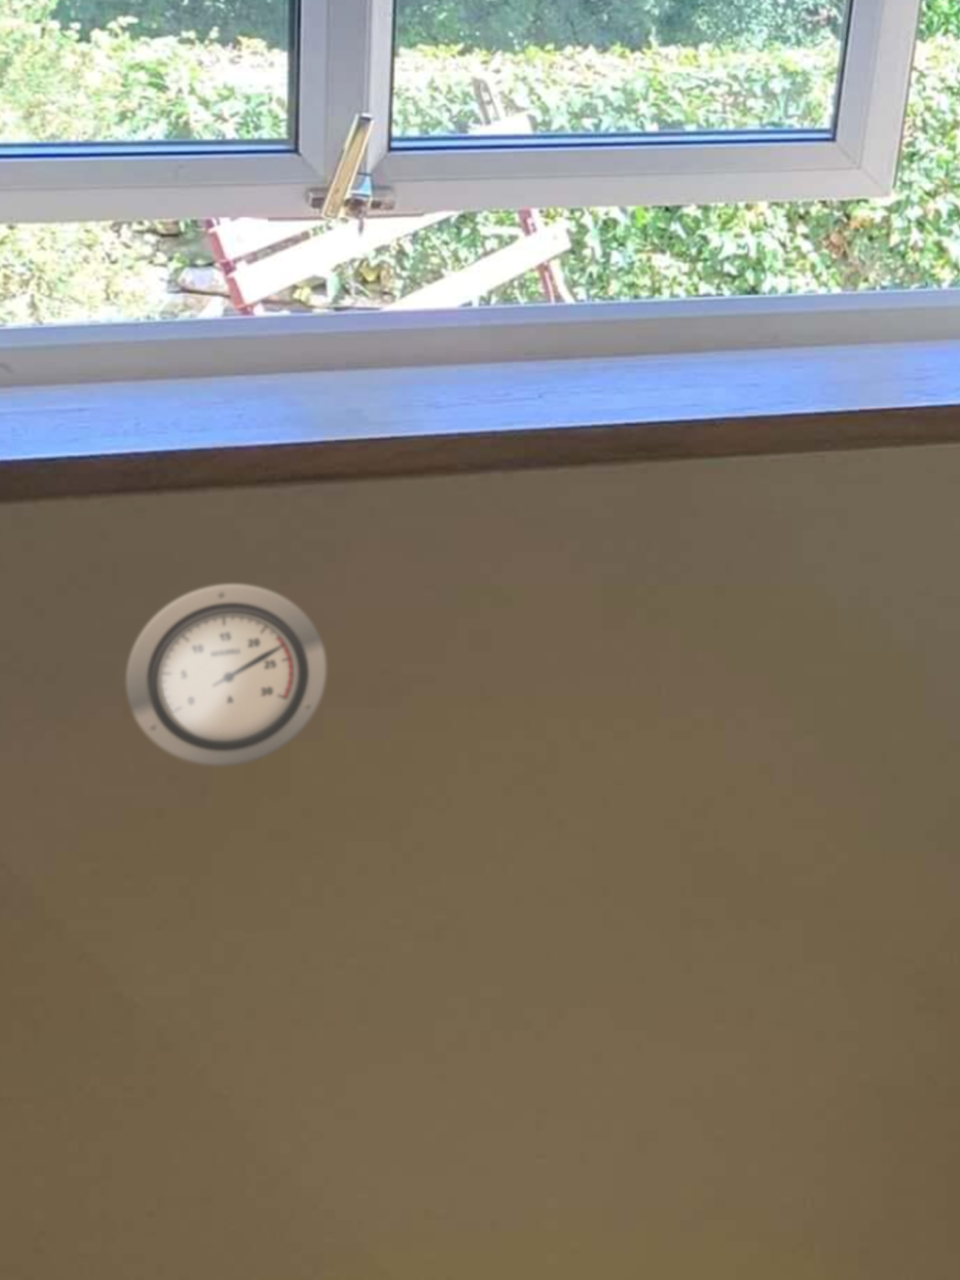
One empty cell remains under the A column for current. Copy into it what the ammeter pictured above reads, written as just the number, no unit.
23
